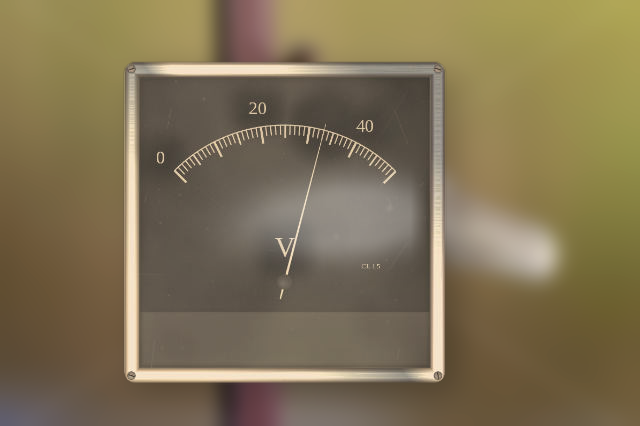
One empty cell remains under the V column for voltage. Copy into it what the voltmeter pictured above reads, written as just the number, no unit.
33
